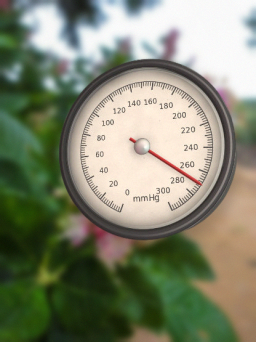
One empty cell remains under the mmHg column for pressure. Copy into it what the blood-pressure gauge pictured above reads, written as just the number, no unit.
270
